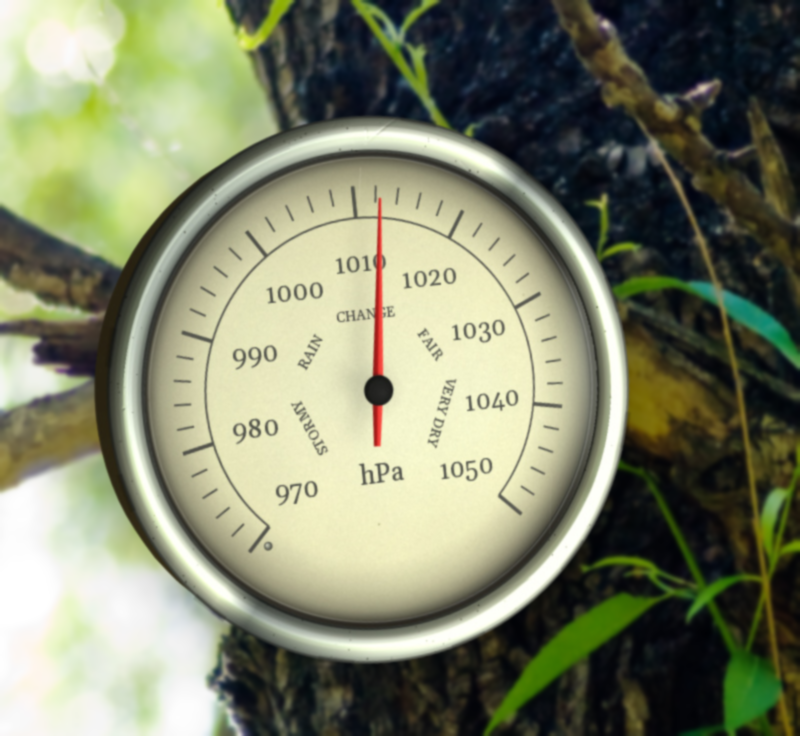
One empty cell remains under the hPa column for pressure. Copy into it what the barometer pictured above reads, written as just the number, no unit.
1012
